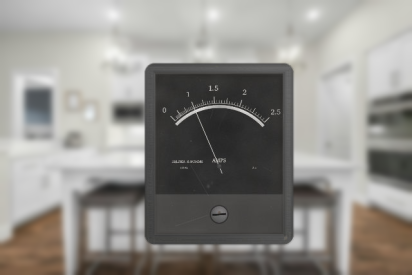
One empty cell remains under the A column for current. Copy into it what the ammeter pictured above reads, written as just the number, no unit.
1
